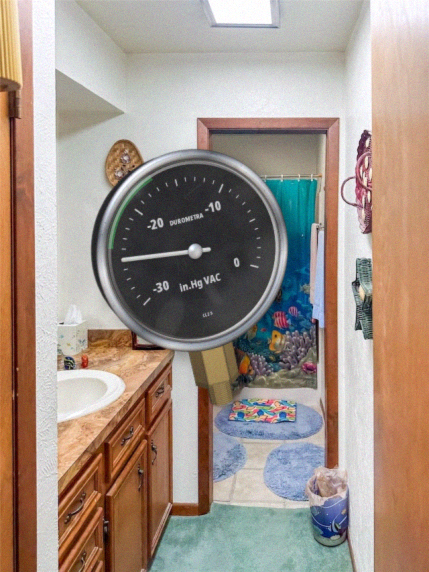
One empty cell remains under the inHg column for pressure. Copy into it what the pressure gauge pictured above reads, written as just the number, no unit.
-25
